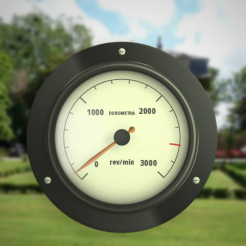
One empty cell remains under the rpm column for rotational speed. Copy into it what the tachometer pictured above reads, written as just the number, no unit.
100
